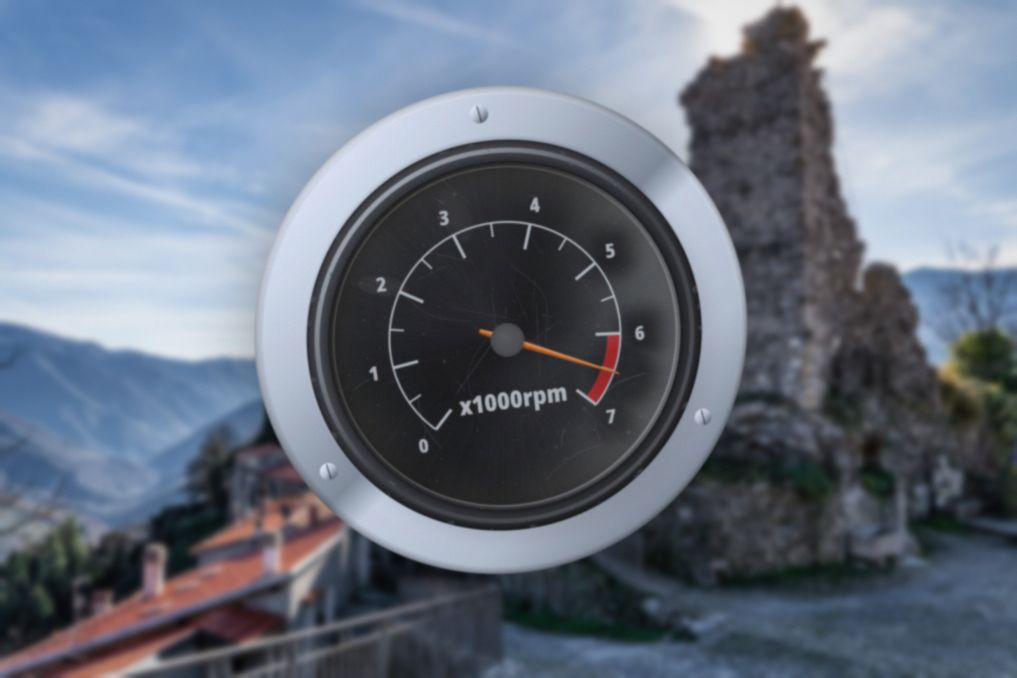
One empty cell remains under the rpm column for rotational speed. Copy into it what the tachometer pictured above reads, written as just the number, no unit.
6500
